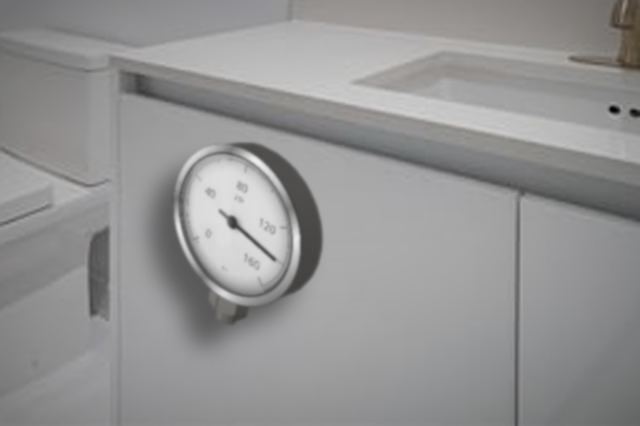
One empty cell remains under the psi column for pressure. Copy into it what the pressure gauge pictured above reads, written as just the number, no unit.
140
